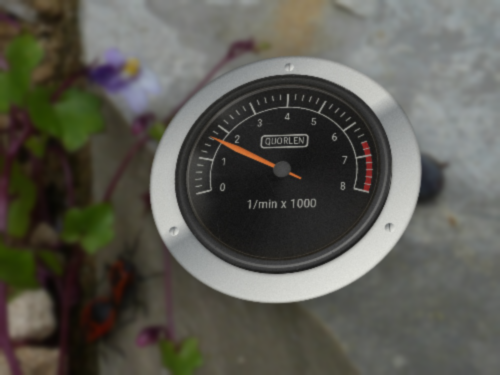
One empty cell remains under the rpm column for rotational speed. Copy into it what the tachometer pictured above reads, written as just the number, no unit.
1600
